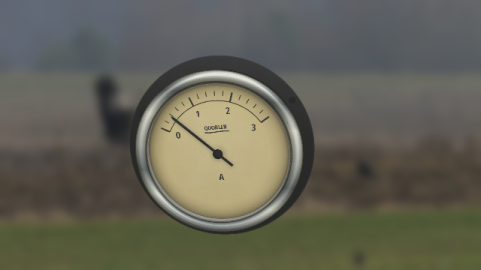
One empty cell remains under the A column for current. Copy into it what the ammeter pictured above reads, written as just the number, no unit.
0.4
